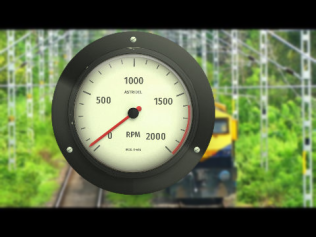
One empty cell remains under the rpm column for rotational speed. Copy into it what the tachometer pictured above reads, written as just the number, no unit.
50
